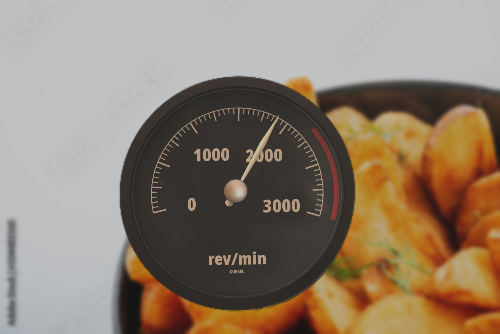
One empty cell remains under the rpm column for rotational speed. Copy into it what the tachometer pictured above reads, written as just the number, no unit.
1900
